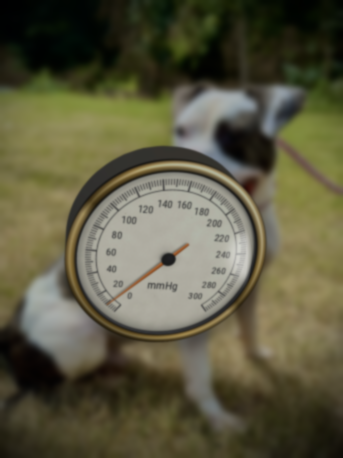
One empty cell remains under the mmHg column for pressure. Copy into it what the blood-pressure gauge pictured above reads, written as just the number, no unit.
10
